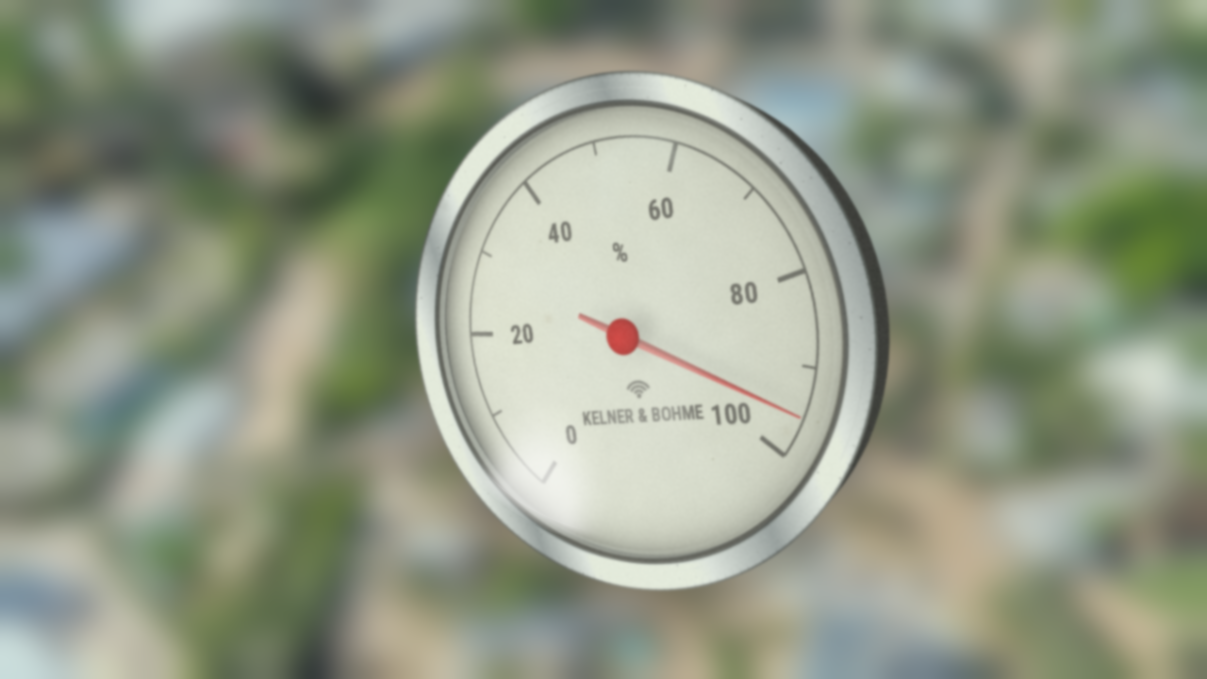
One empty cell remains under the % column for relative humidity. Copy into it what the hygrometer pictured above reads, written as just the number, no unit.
95
